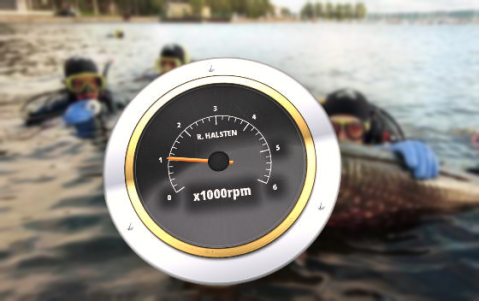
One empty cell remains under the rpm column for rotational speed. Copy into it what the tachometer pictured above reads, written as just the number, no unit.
1000
